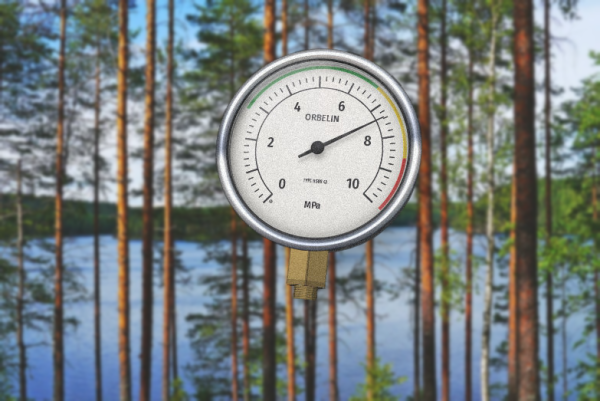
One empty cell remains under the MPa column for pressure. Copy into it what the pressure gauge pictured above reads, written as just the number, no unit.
7.4
